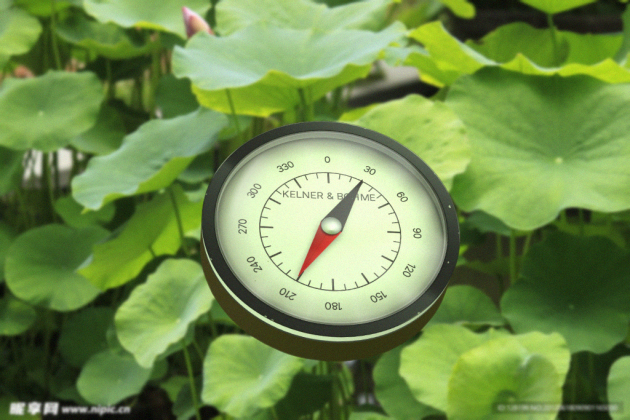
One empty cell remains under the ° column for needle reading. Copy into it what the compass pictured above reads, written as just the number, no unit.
210
